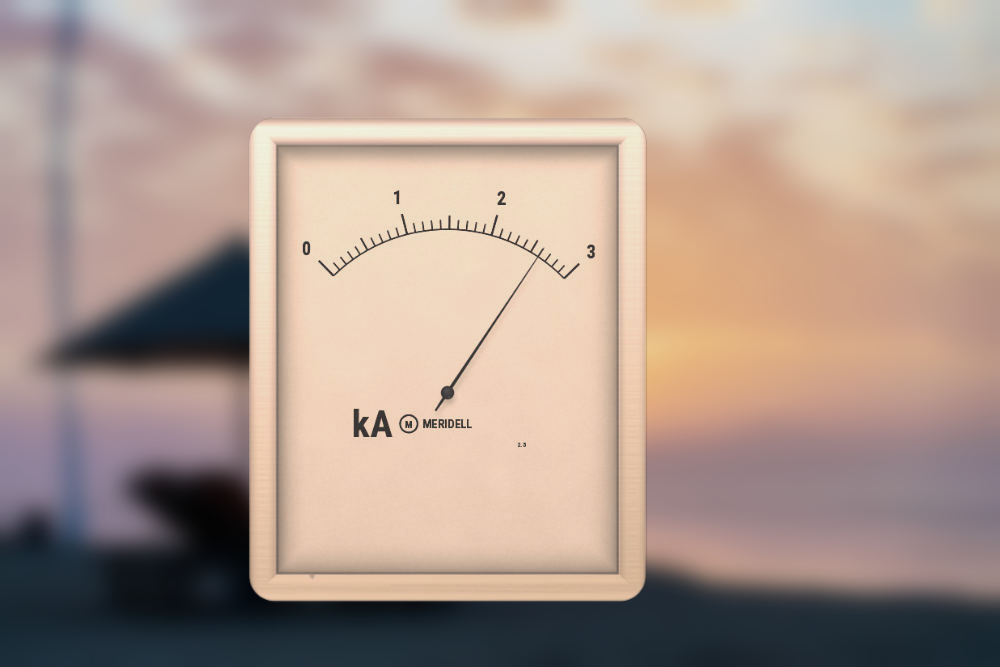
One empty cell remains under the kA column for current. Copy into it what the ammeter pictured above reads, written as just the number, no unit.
2.6
